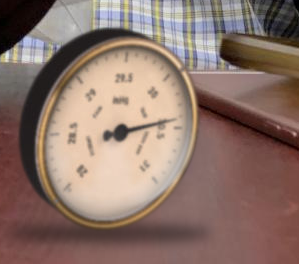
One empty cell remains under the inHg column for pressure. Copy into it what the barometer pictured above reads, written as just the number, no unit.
30.4
